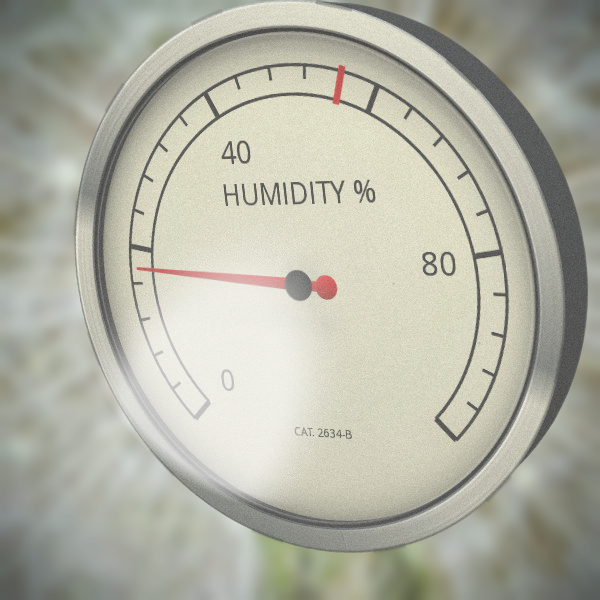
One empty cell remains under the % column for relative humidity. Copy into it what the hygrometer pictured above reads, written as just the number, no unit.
18
